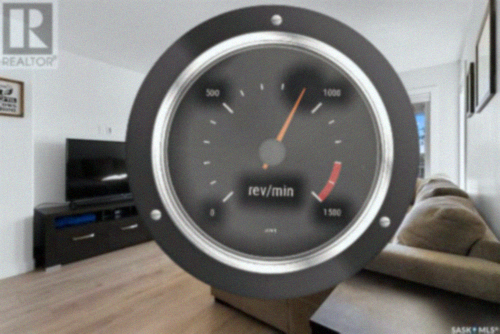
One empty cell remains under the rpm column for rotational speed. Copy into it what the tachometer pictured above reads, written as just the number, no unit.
900
